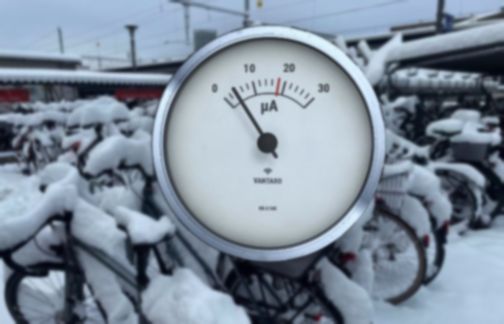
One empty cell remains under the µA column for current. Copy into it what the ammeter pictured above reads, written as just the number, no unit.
4
